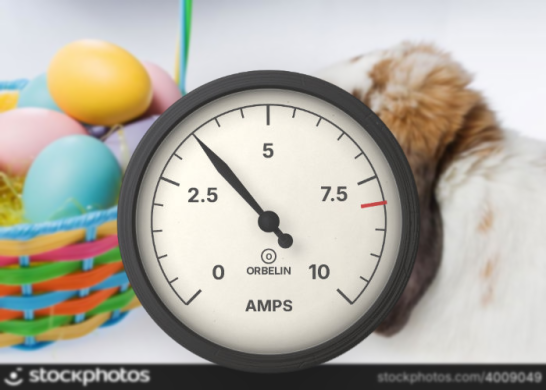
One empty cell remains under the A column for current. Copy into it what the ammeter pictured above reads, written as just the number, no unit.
3.5
